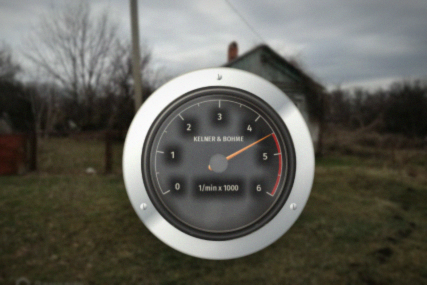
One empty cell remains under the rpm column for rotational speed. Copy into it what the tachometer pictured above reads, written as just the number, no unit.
4500
